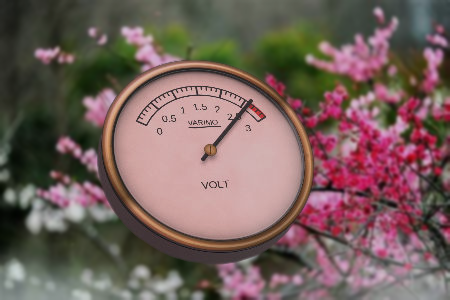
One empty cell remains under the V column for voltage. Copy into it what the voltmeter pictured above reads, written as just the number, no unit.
2.6
